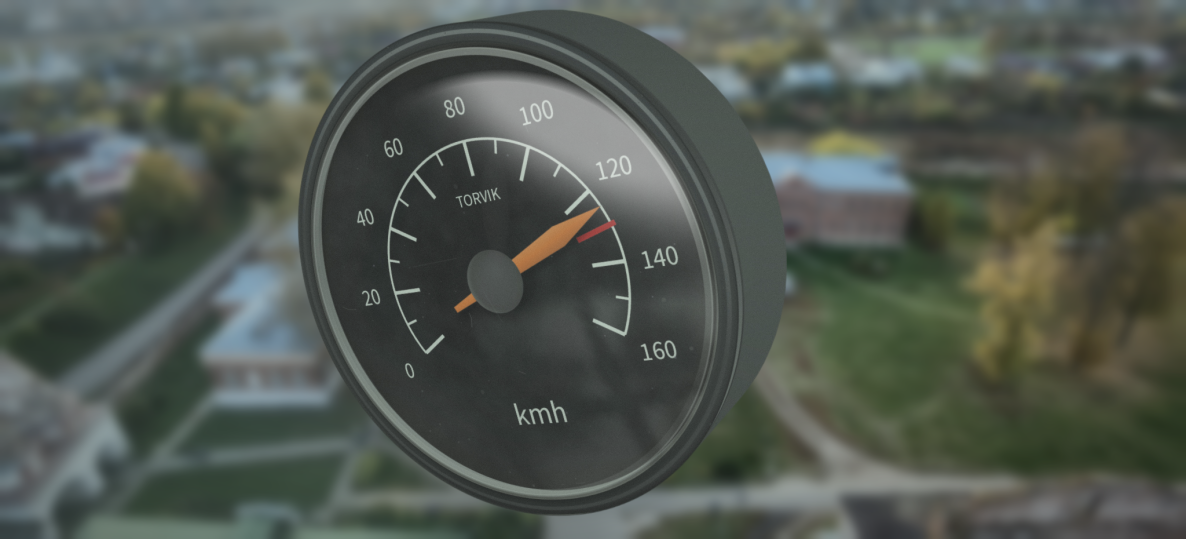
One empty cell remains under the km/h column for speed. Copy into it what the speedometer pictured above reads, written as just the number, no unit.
125
